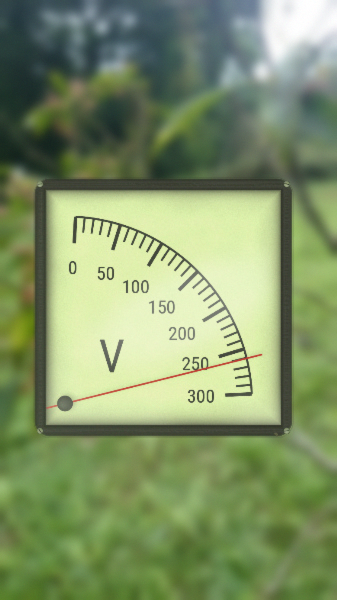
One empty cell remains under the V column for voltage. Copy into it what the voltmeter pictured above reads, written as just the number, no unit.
260
